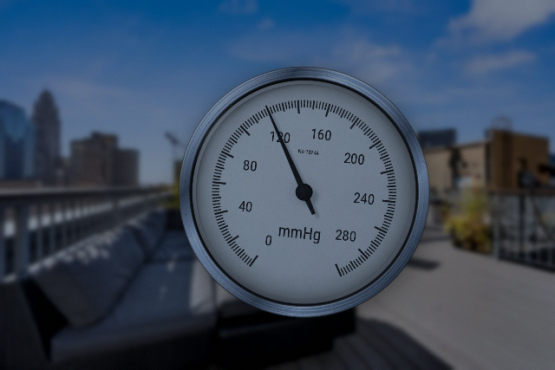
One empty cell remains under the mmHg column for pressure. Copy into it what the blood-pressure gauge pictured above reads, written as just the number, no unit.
120
